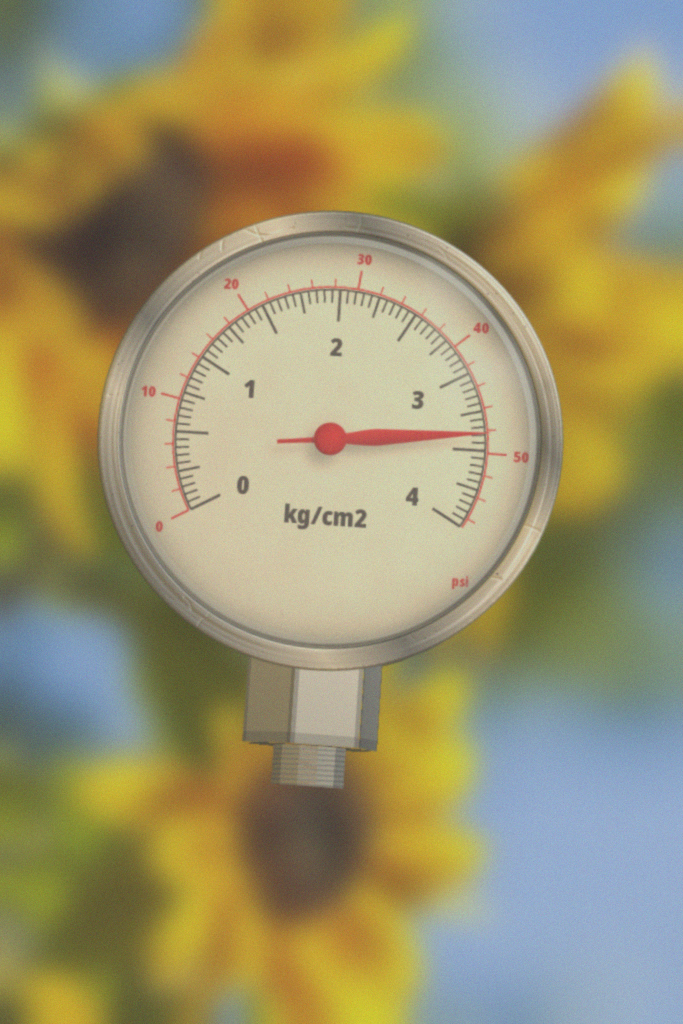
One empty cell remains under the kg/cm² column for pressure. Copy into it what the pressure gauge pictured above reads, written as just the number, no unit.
3.4
